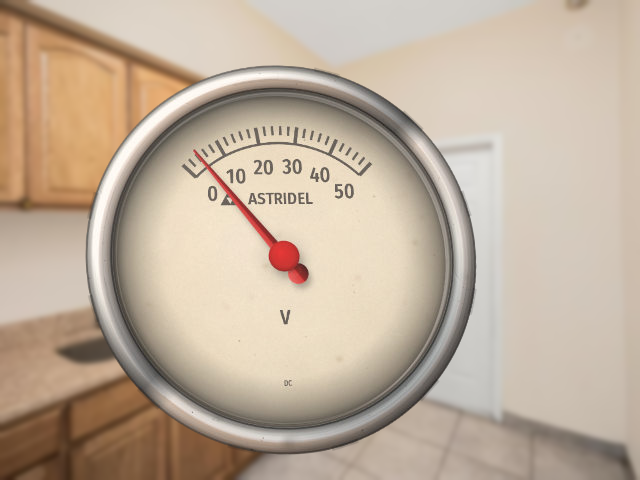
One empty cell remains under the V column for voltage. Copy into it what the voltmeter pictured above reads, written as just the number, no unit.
4
